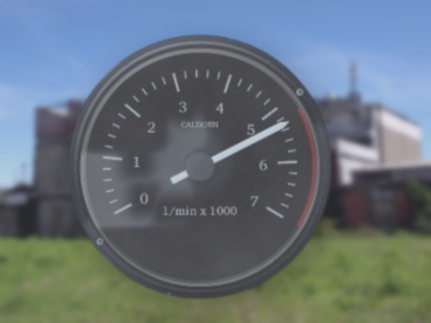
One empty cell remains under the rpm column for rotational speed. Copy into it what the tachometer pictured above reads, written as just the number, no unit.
5300
